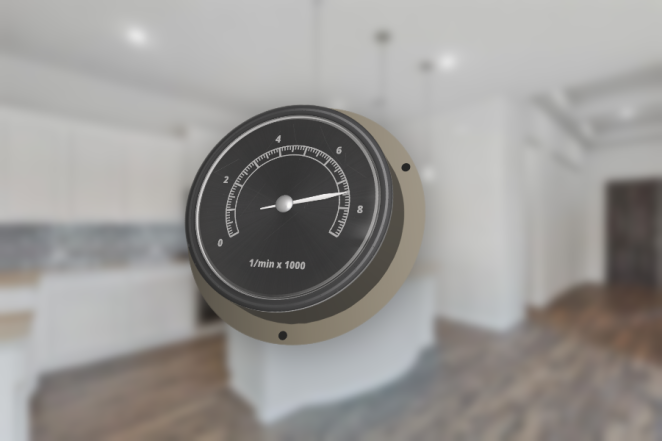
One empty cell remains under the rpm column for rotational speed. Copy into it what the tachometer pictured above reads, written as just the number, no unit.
7500
